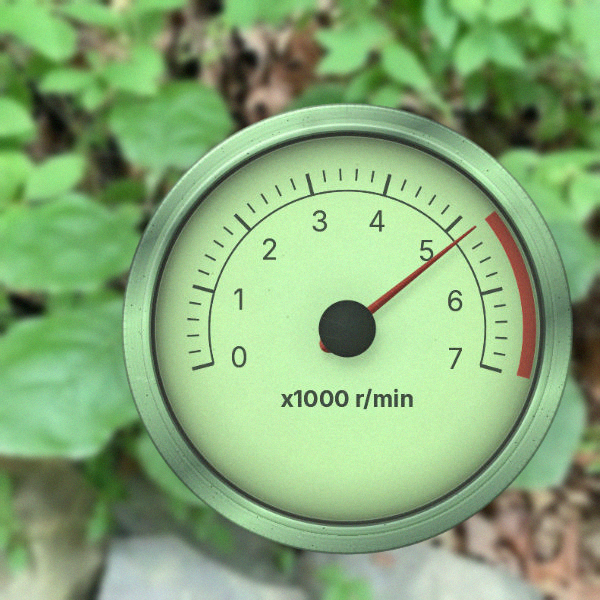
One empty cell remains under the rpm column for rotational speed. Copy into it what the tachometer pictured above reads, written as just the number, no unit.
5200
